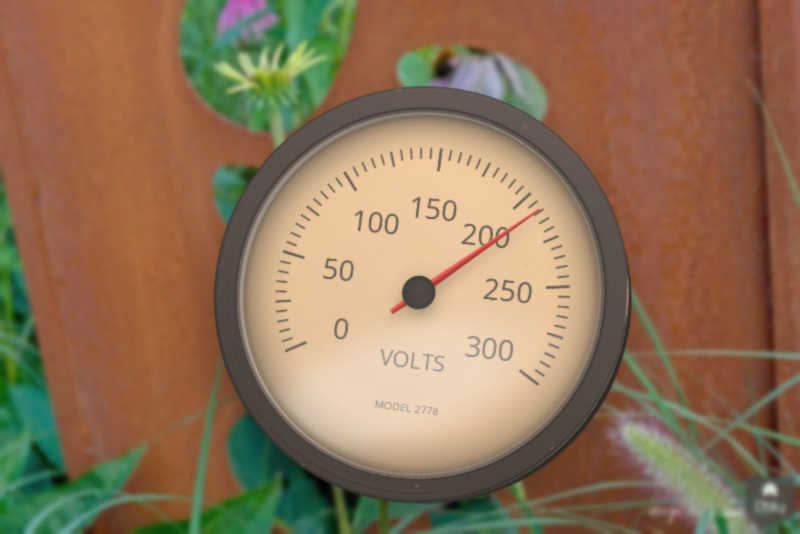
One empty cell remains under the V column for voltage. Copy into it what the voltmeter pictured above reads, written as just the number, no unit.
210
